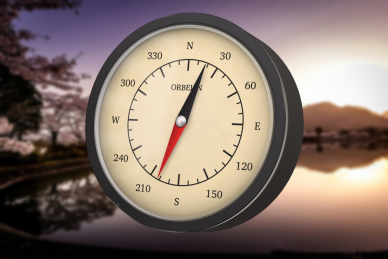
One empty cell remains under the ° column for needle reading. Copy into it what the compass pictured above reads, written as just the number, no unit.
200
